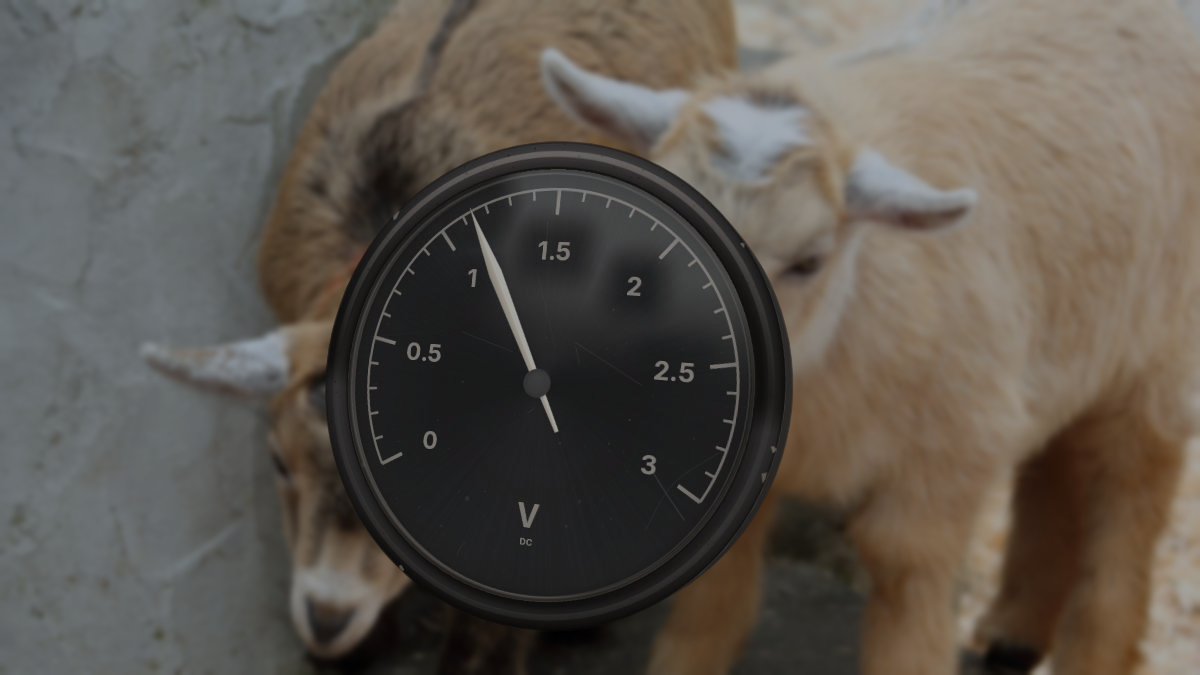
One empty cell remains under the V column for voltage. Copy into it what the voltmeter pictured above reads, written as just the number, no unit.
1.15
